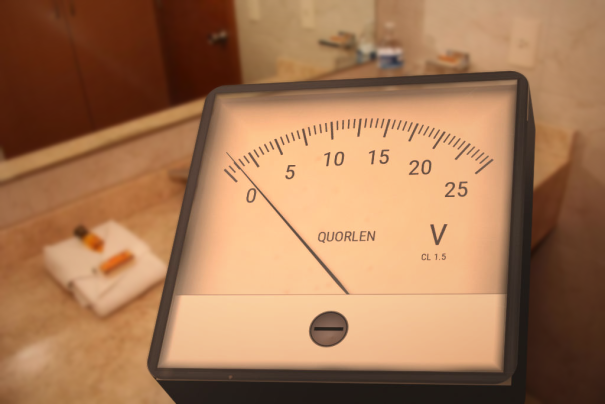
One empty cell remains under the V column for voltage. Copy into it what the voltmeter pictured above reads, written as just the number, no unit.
1
